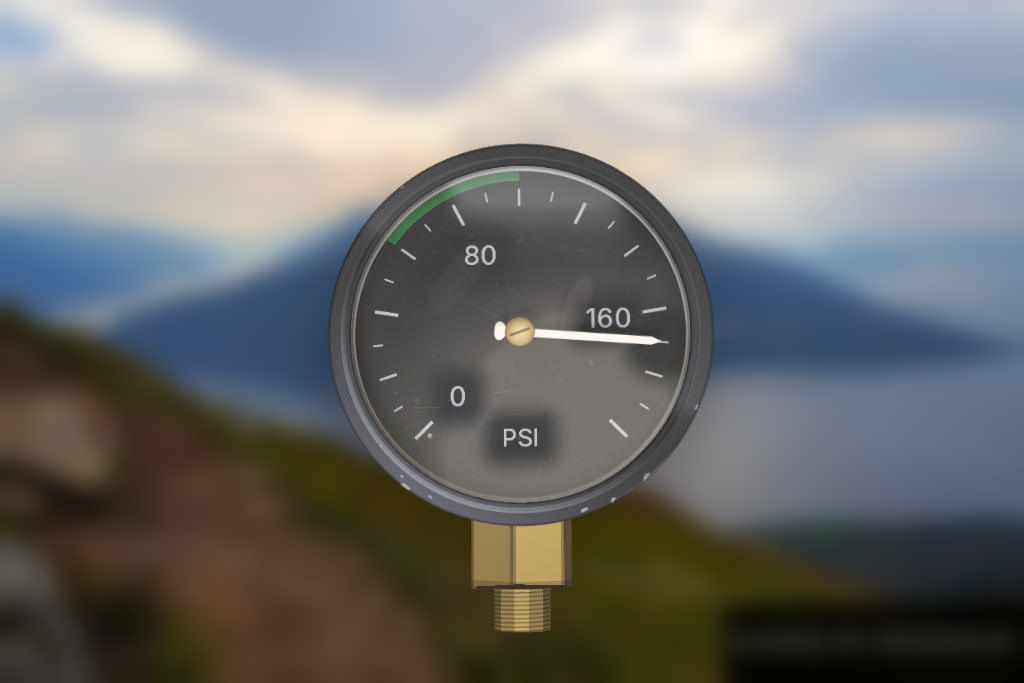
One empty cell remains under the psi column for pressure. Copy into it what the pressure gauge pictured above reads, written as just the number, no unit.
170
